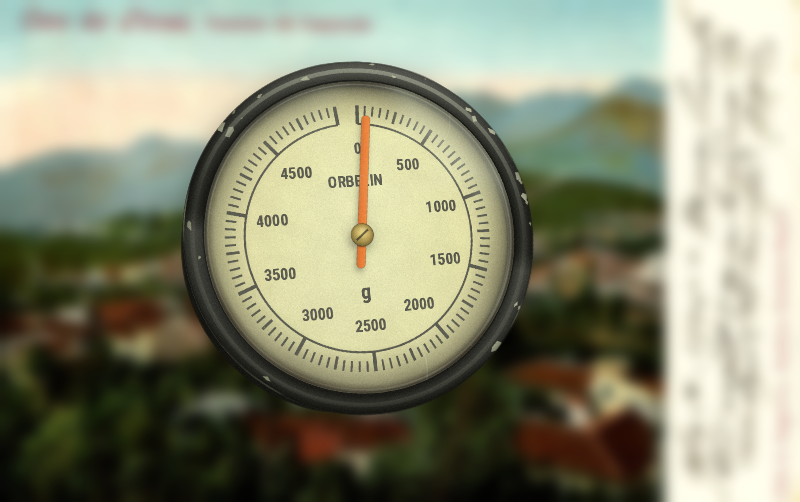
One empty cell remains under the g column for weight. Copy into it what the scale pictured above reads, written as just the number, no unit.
50
